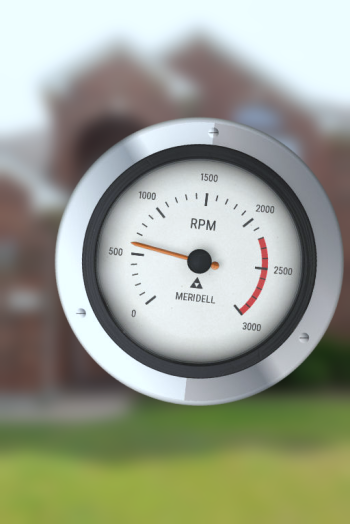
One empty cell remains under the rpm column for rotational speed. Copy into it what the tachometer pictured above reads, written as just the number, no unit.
600
